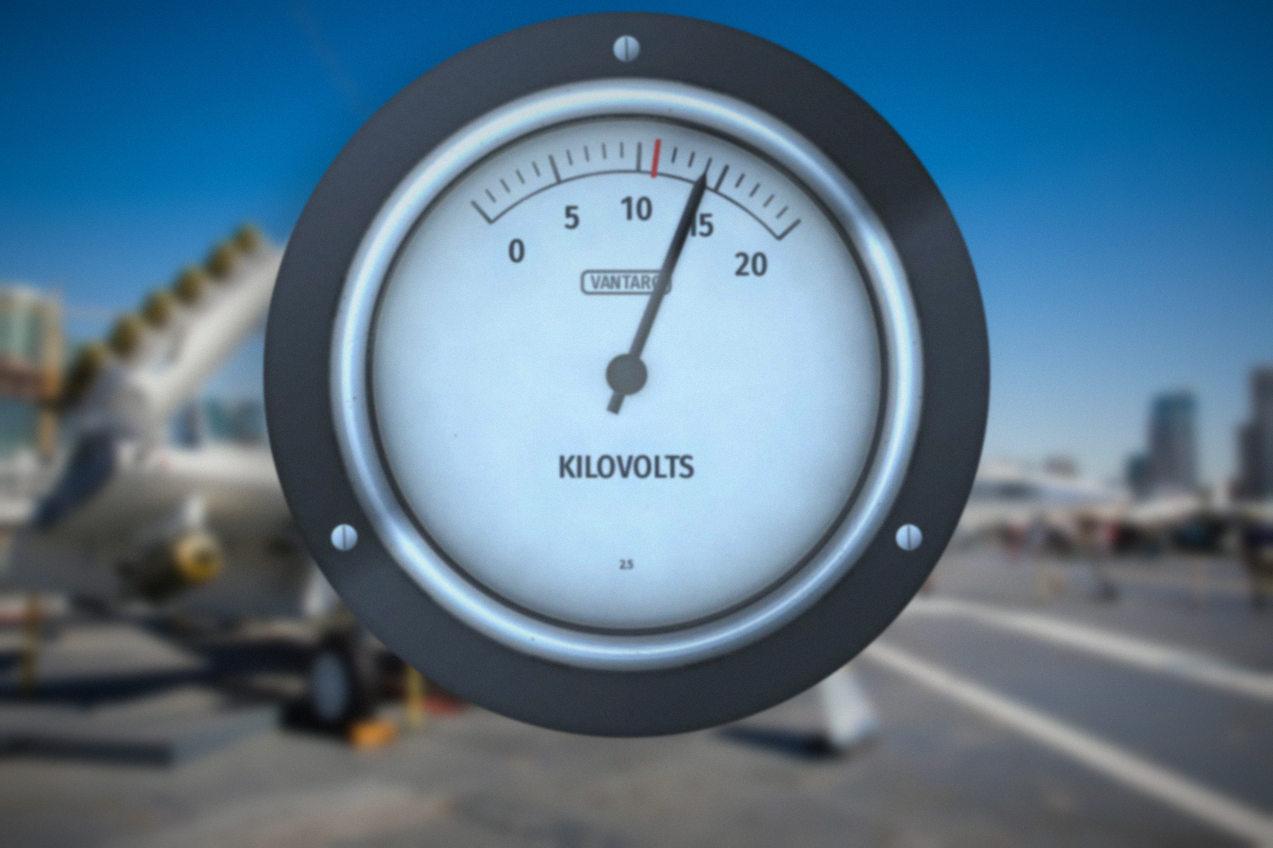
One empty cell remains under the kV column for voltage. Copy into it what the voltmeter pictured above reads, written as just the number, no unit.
14
